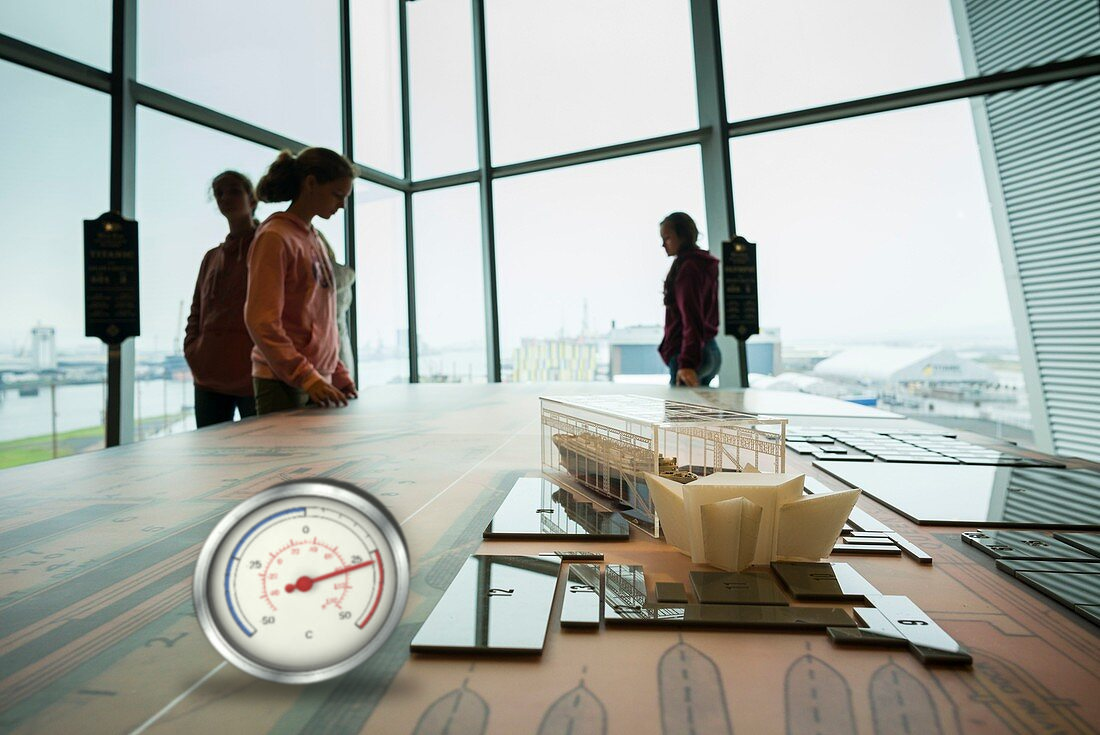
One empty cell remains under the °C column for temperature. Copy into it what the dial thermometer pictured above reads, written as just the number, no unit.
27.5
